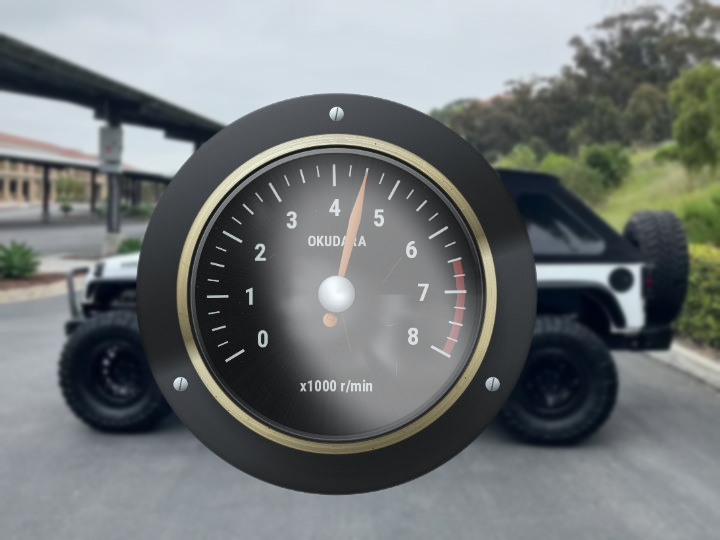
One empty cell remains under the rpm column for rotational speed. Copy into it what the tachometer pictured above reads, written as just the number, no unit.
4500
